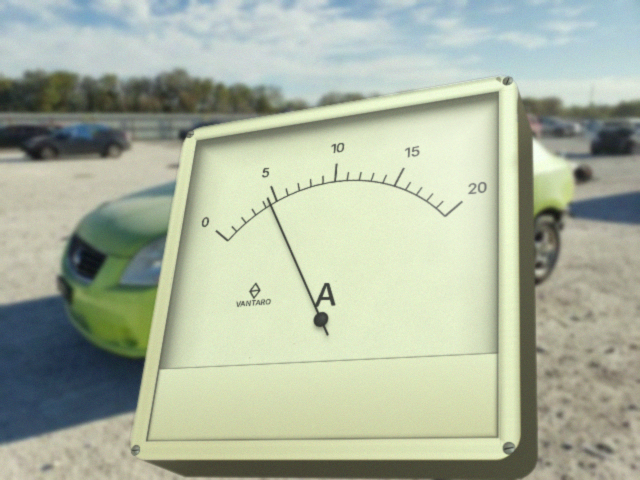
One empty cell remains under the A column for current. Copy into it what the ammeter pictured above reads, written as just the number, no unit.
4.5
